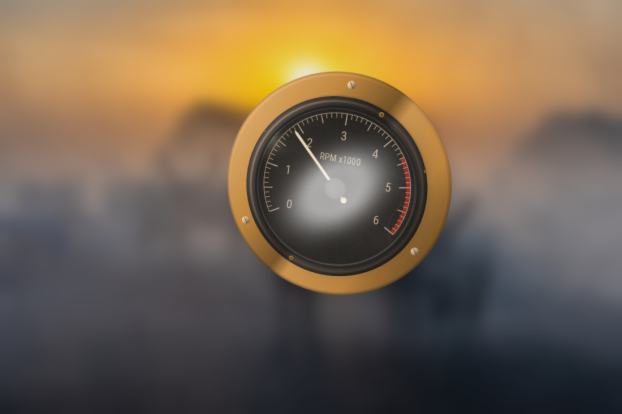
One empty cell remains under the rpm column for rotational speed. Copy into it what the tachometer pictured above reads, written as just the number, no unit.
1900
